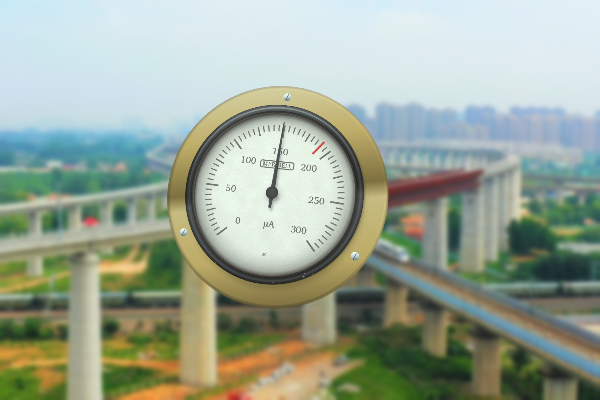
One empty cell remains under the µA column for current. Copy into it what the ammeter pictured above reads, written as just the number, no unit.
150
